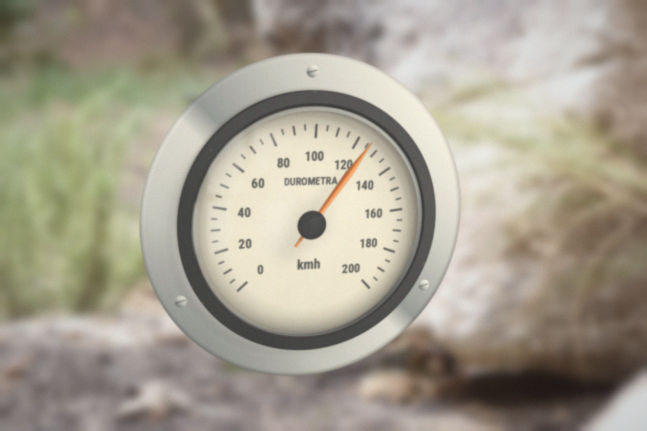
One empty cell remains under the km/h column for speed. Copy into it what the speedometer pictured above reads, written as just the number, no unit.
125
